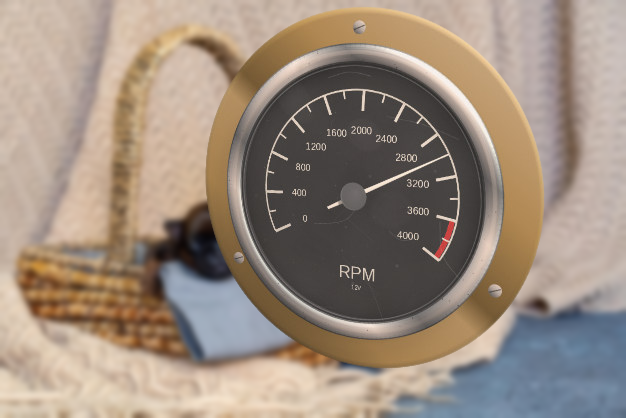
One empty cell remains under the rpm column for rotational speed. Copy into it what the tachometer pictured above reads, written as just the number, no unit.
3000
